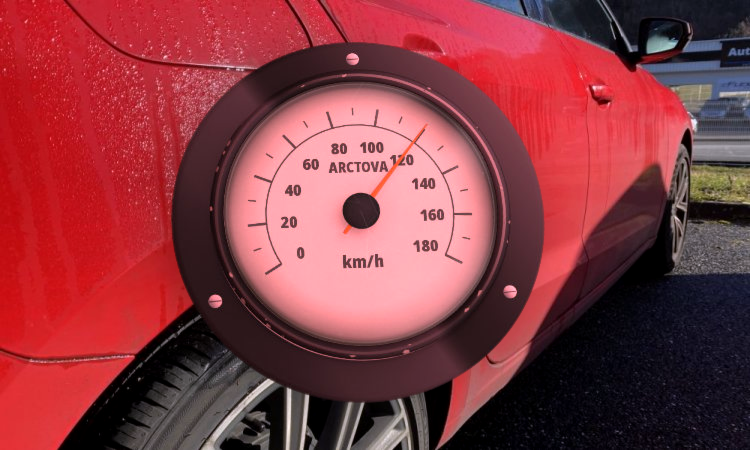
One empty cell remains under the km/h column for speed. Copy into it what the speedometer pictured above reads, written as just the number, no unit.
120
